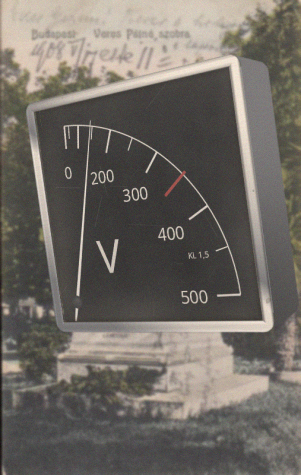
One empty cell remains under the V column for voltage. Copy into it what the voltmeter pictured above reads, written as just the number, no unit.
150
